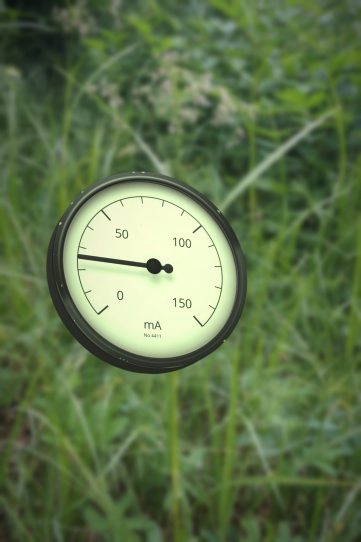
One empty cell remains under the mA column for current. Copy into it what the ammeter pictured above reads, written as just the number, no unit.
25
